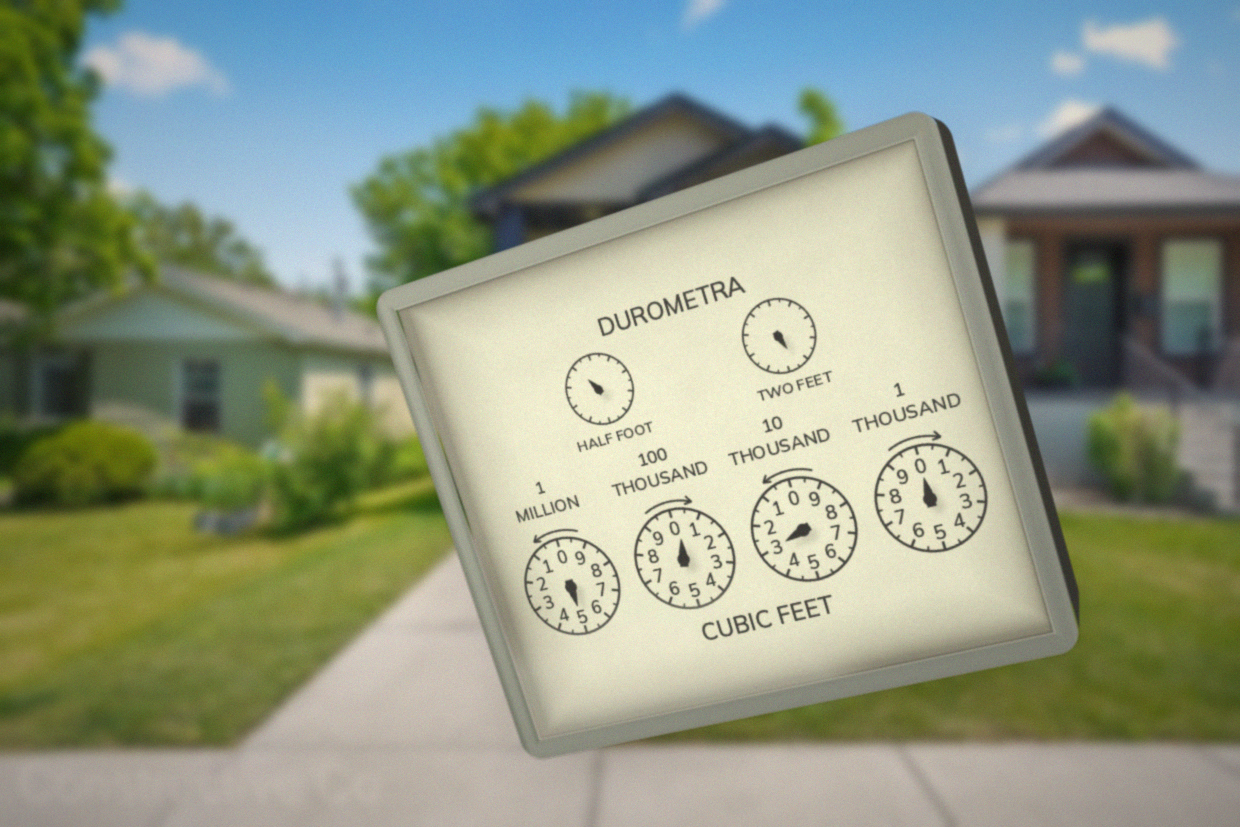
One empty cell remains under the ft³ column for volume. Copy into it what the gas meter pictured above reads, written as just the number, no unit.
503000
